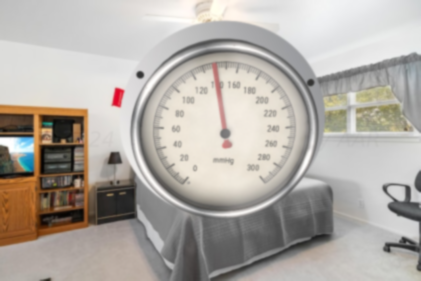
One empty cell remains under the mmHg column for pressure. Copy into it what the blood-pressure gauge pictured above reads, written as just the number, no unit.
140
